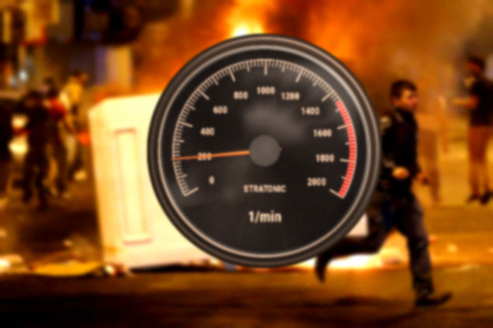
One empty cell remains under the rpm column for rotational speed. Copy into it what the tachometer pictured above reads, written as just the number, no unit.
200
